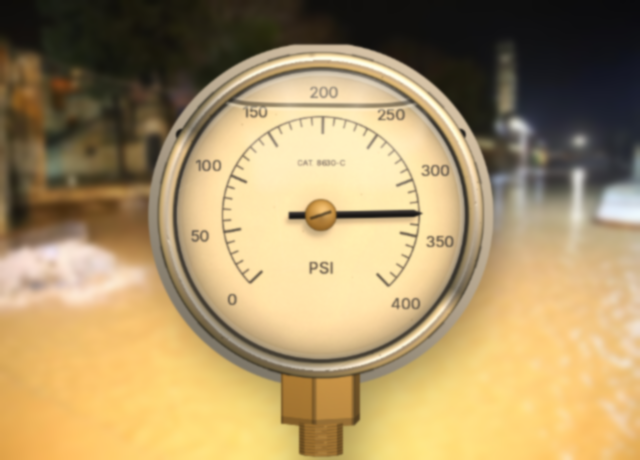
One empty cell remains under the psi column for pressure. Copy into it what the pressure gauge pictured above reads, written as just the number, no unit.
330
